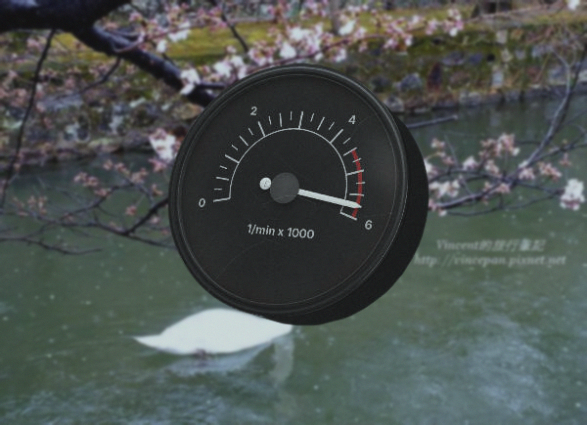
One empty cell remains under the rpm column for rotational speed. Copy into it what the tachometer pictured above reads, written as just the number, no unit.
5750
